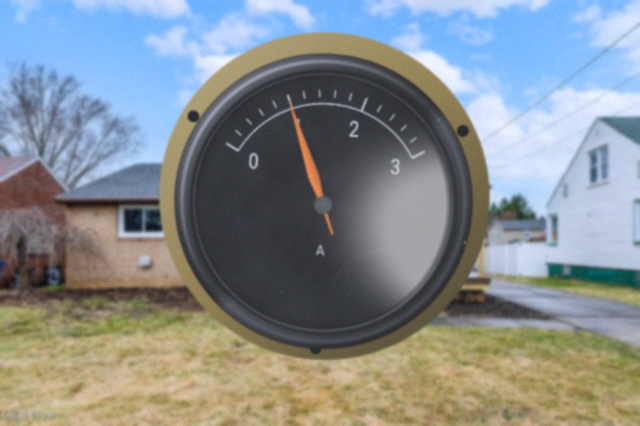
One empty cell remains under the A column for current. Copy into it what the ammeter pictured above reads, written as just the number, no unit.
1
